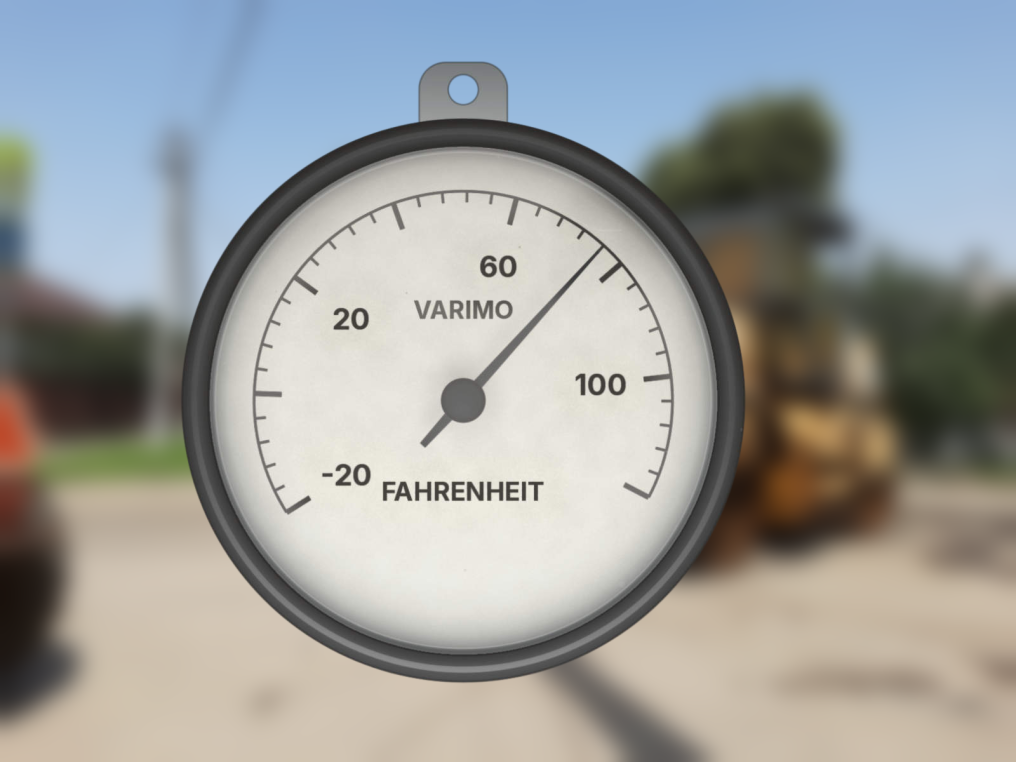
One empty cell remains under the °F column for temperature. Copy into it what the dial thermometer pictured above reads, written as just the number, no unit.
76
